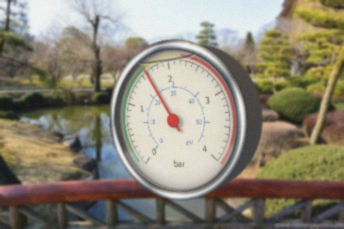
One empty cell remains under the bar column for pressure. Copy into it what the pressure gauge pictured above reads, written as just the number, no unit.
1.6
